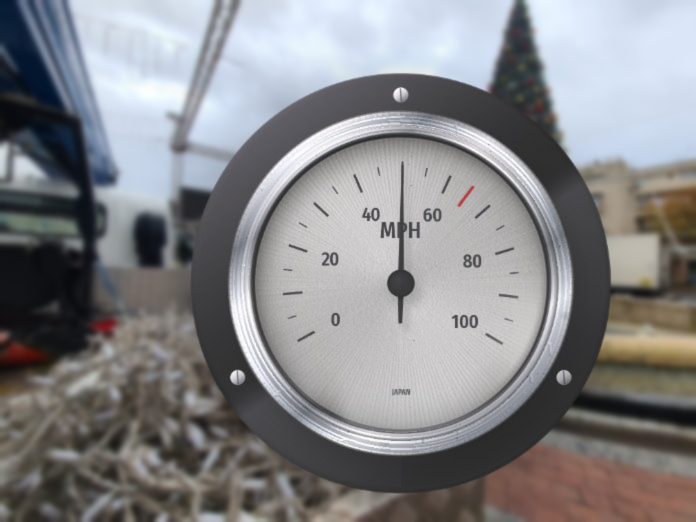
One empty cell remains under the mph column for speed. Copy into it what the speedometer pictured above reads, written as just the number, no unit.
50
